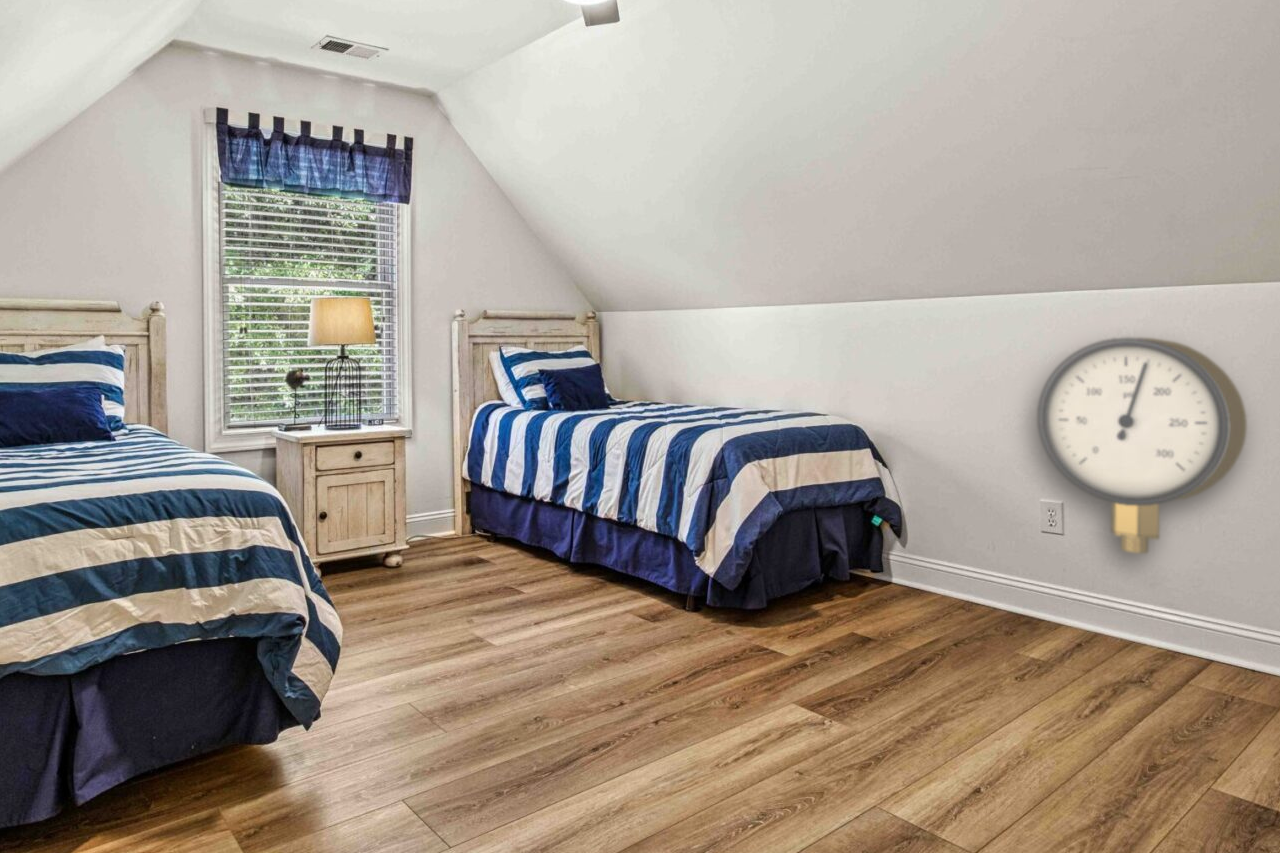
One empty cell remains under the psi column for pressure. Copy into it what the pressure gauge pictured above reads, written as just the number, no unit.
170
